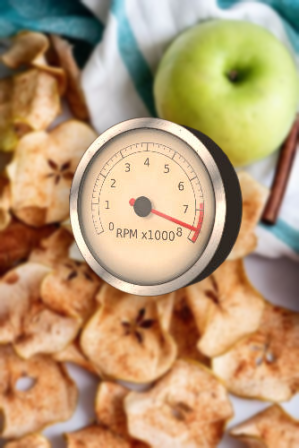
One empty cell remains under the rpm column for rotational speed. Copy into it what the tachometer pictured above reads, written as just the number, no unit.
7600
